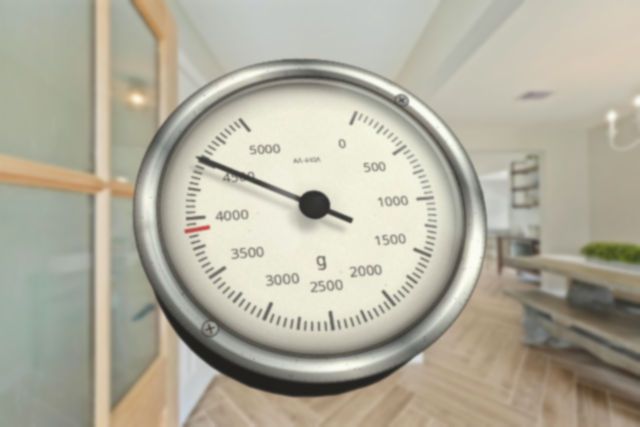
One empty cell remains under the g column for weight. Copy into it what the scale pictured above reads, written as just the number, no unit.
4500
